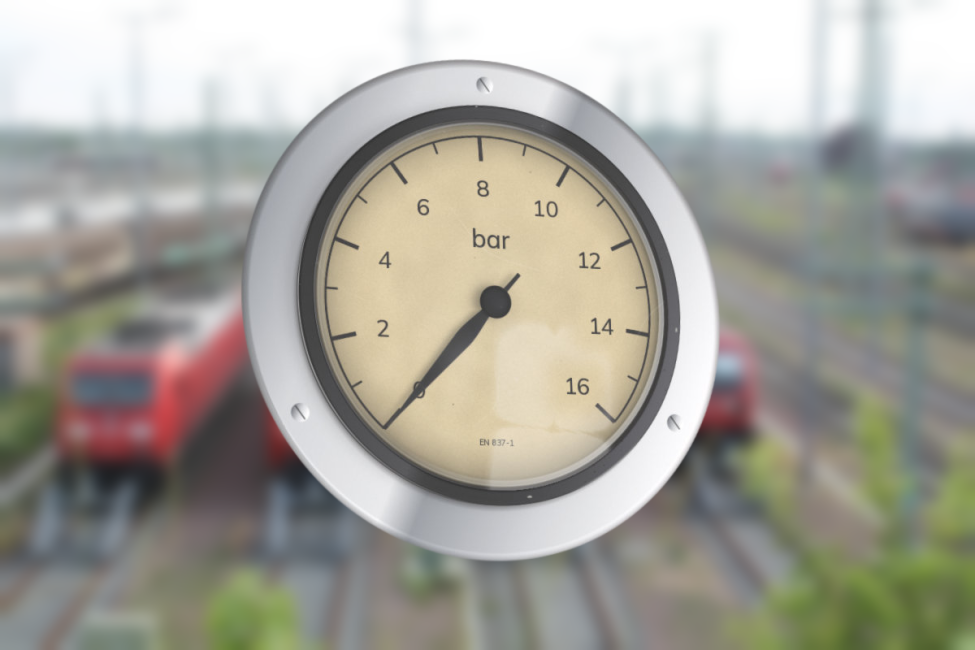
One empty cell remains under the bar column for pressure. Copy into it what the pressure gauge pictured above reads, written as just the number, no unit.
0
